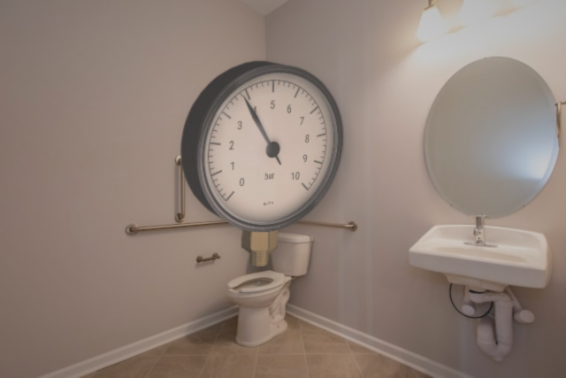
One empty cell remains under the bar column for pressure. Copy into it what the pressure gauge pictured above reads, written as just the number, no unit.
3.8
